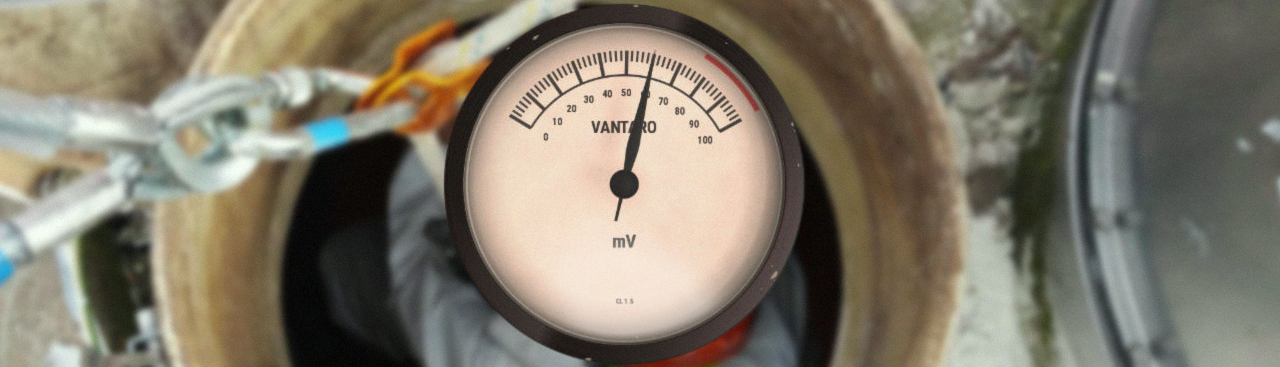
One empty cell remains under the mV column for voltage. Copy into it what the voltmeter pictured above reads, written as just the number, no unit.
60
